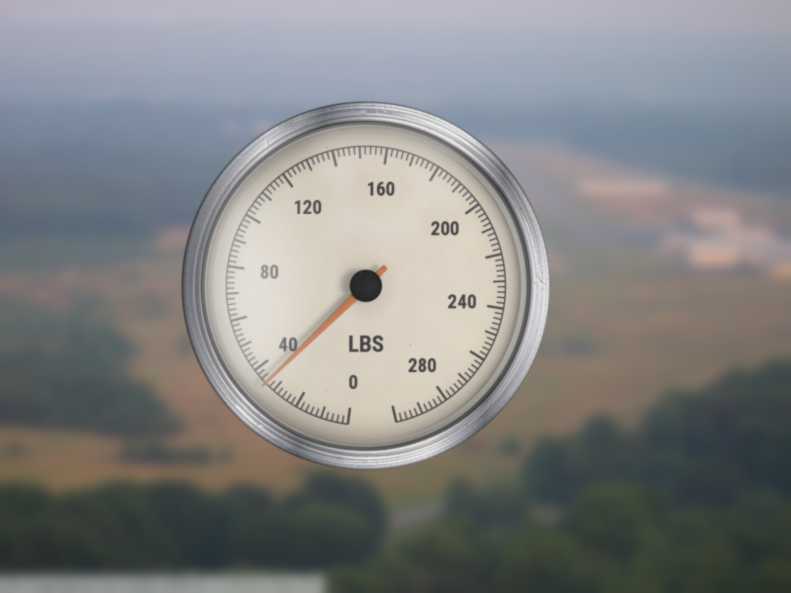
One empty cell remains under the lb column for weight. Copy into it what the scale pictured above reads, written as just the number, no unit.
34
